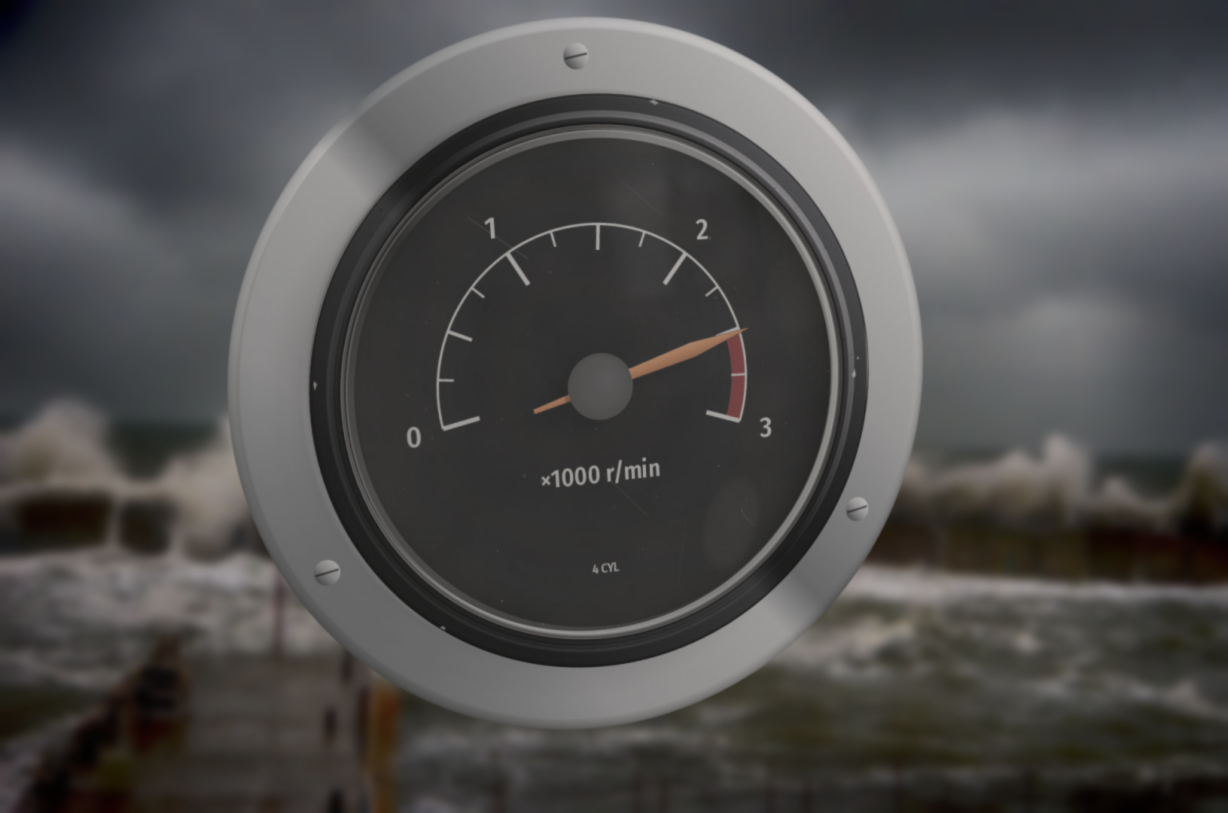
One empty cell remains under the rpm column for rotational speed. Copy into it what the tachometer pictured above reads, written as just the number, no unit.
2500
